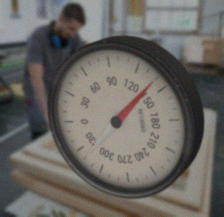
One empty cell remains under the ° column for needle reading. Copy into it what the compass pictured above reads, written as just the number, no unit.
140
